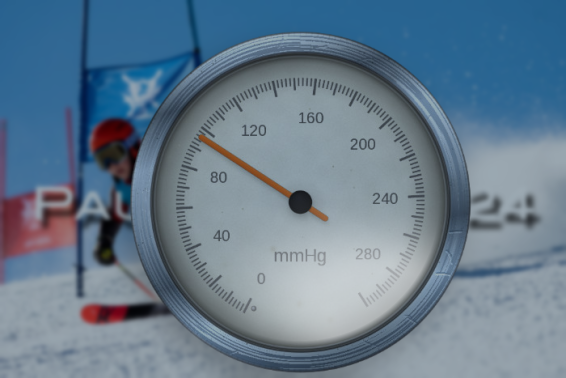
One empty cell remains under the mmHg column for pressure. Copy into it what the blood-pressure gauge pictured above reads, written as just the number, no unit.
96
